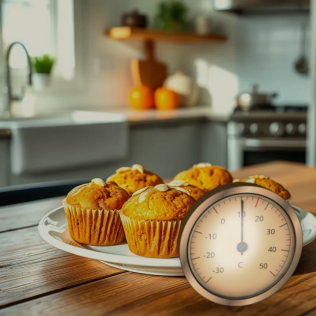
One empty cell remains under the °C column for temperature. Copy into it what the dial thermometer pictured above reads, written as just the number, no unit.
10
